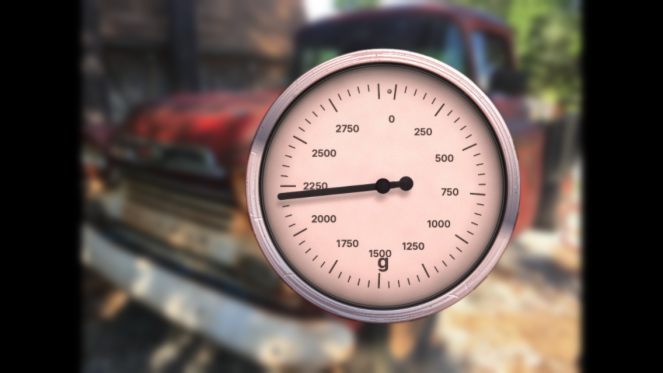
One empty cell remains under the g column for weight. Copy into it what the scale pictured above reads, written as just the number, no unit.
2200
